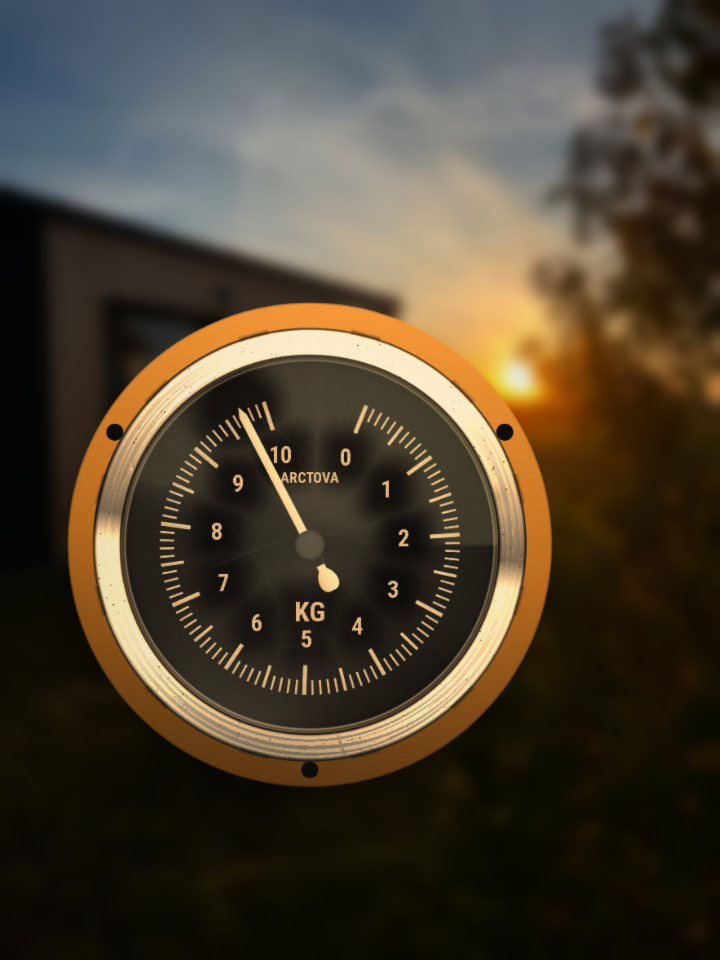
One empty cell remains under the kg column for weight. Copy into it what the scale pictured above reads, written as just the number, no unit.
9.7
